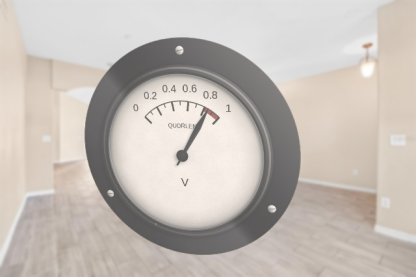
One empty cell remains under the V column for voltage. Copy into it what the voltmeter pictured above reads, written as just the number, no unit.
0.85
